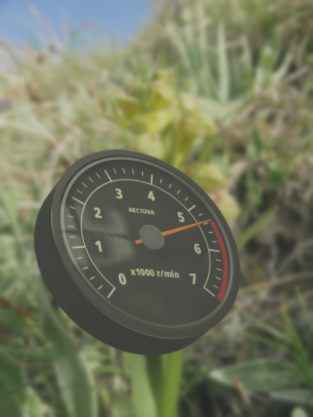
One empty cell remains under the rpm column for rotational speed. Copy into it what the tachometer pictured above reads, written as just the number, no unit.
5400
